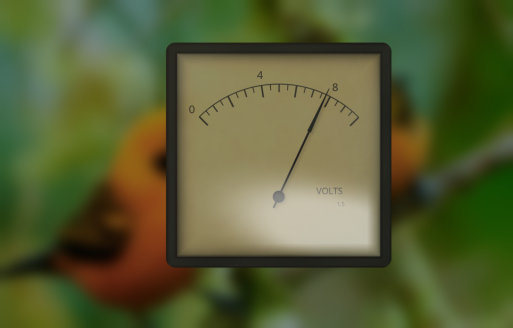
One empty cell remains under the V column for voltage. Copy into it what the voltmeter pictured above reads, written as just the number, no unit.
7.75
